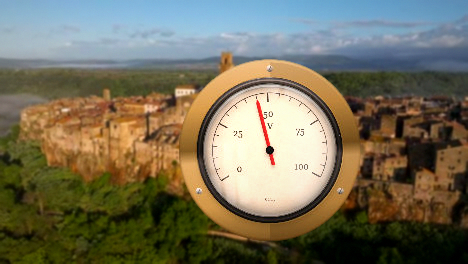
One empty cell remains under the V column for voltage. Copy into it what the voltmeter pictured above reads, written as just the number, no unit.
45
